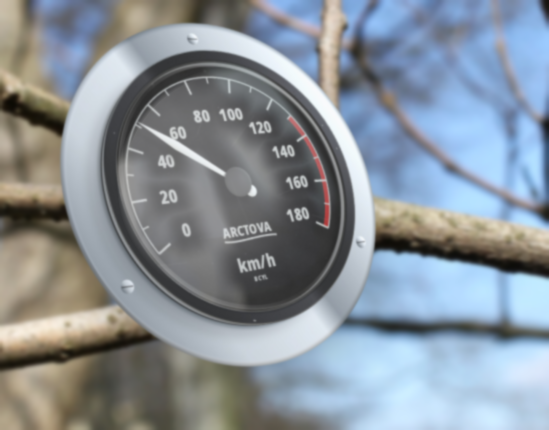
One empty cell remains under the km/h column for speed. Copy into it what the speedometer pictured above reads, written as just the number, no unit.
50
